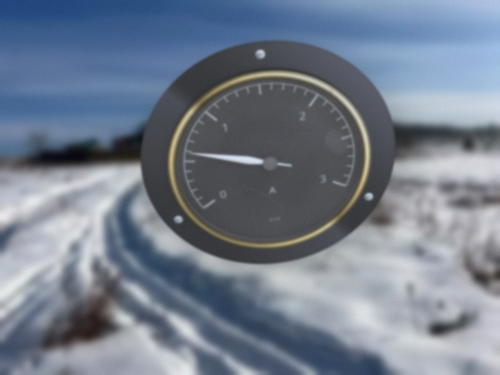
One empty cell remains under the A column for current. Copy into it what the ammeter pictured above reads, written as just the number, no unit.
0.6
